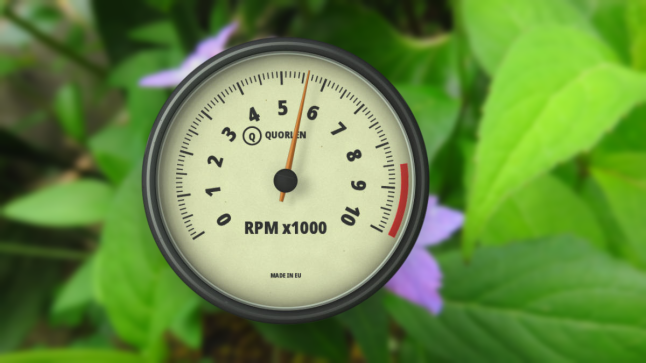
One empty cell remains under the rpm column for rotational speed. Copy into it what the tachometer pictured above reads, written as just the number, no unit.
5600
